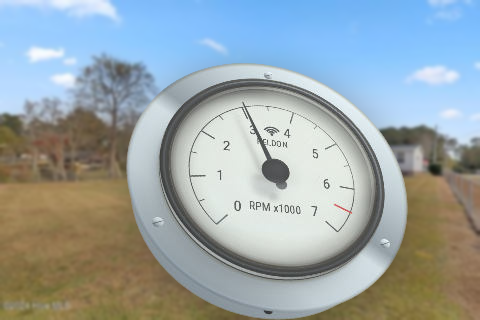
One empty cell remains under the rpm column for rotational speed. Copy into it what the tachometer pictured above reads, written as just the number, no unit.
3000
